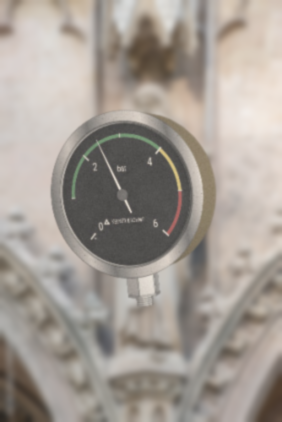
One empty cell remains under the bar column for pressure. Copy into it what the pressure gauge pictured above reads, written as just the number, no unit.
2.5
